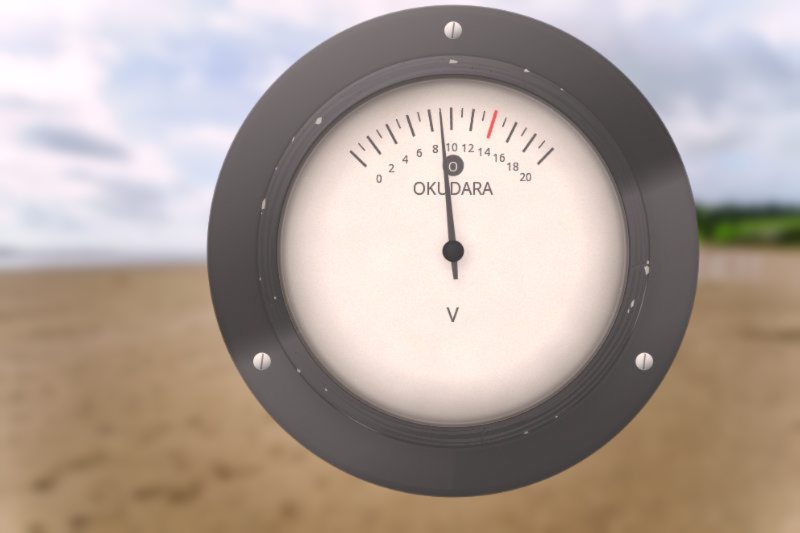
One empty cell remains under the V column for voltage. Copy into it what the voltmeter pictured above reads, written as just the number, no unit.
9
